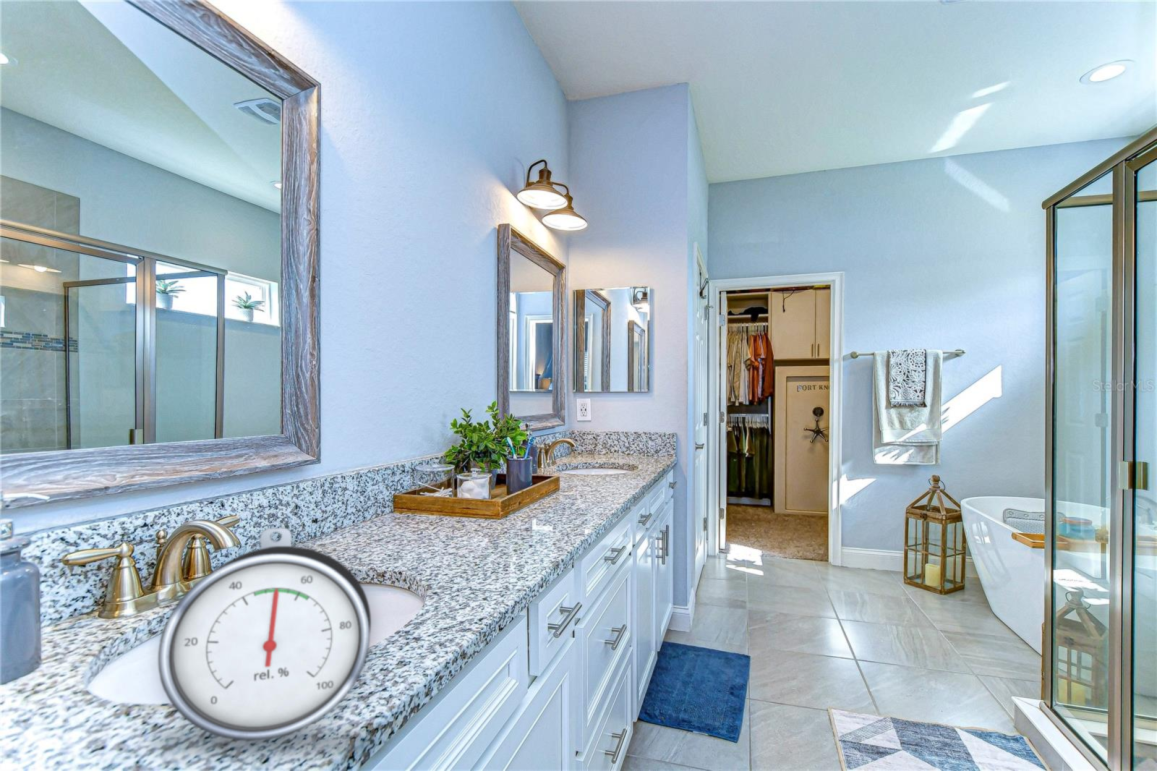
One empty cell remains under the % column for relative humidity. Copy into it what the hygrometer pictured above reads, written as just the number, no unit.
52
